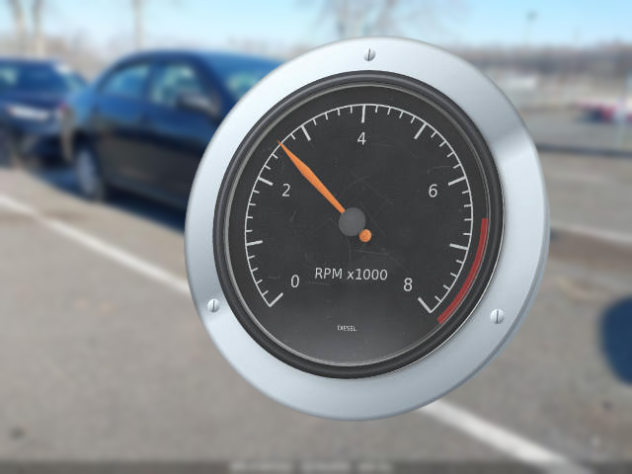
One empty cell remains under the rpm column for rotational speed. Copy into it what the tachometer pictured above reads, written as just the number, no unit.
2600
